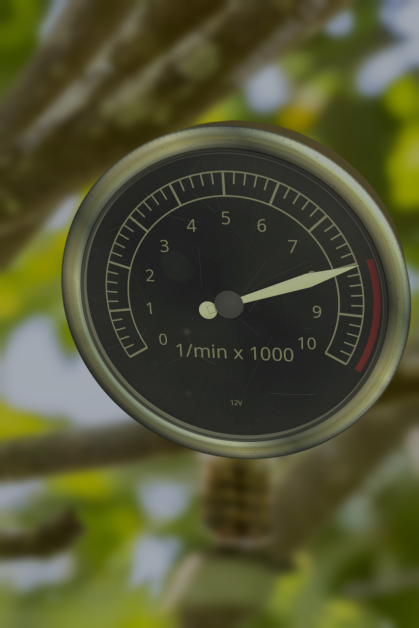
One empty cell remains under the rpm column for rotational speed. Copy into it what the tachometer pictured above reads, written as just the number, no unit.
8000
